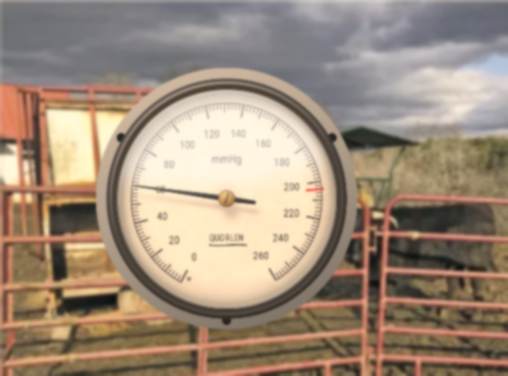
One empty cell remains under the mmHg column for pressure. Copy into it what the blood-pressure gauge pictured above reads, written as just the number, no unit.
60
